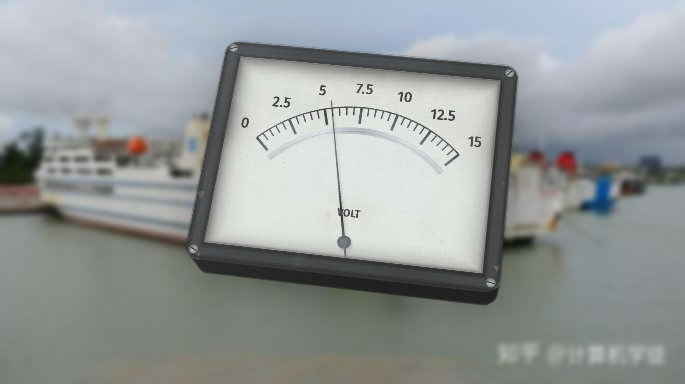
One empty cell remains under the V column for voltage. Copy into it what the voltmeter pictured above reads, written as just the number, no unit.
5.5
